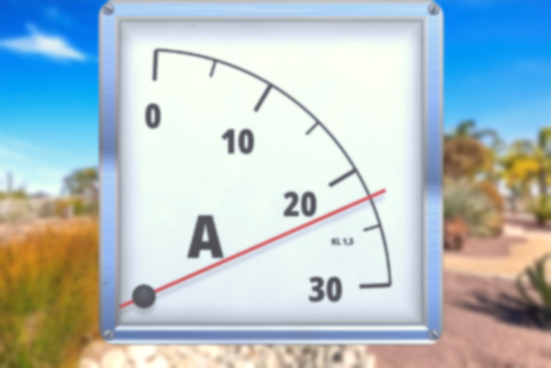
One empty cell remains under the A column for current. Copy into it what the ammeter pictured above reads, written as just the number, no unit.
22.5
